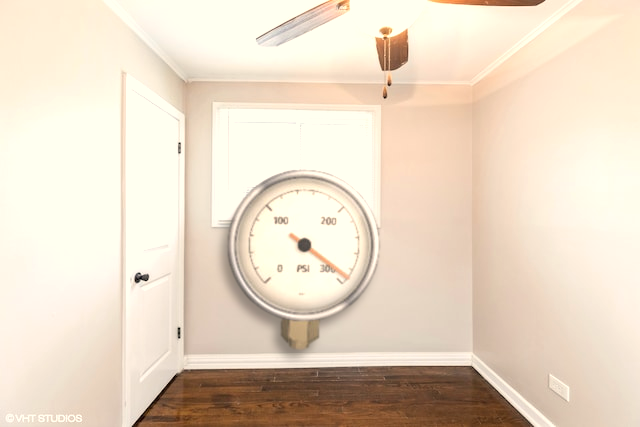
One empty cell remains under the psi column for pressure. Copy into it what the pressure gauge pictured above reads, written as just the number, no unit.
290
